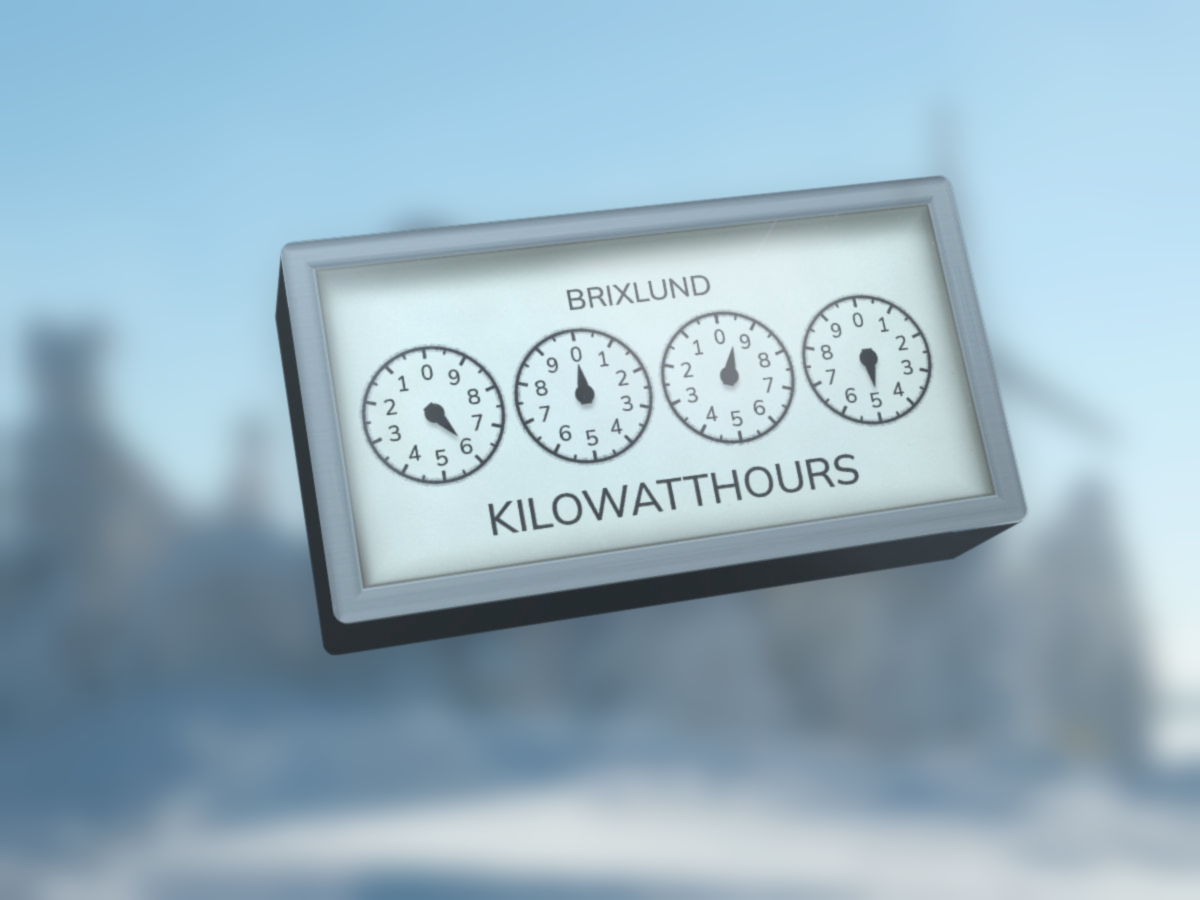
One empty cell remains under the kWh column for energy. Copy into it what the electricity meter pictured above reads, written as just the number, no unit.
5995
